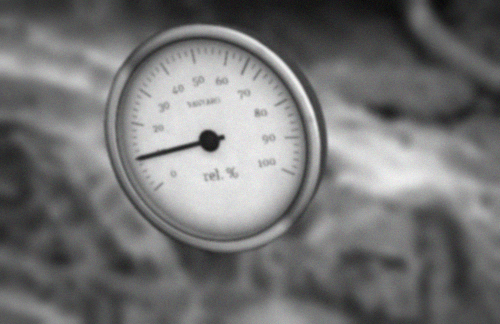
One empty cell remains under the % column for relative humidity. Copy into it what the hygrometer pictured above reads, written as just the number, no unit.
10
